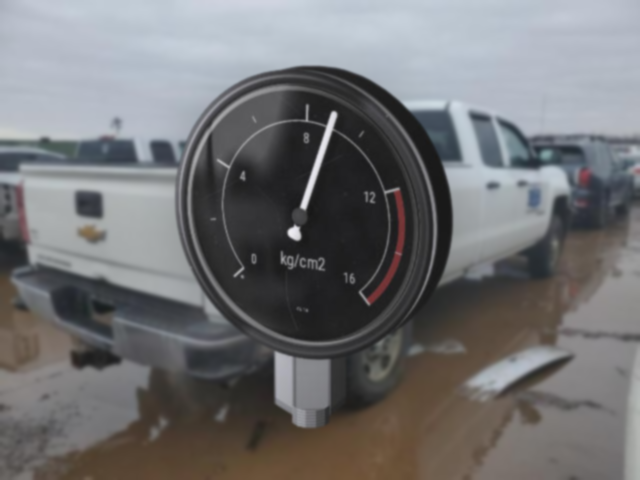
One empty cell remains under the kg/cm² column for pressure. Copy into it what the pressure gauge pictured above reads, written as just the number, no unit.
9
